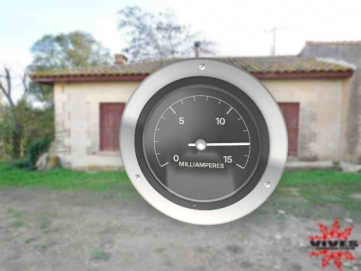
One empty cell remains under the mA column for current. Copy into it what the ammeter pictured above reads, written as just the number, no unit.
13
